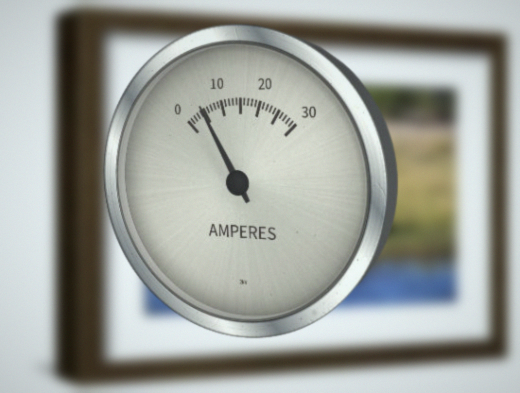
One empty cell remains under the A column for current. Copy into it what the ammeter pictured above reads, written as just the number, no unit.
5
